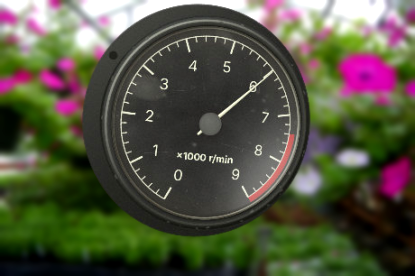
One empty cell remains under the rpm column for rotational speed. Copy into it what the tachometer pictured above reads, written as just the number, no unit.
6000
